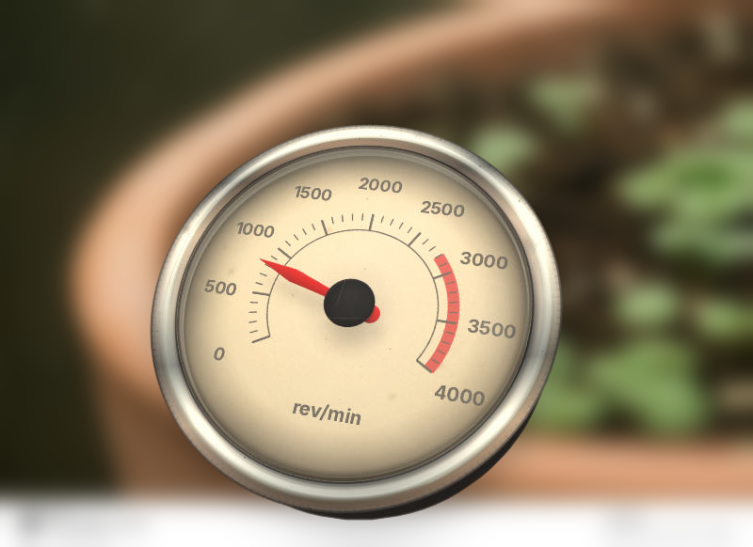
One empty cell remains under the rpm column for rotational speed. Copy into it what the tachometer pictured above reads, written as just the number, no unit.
800
